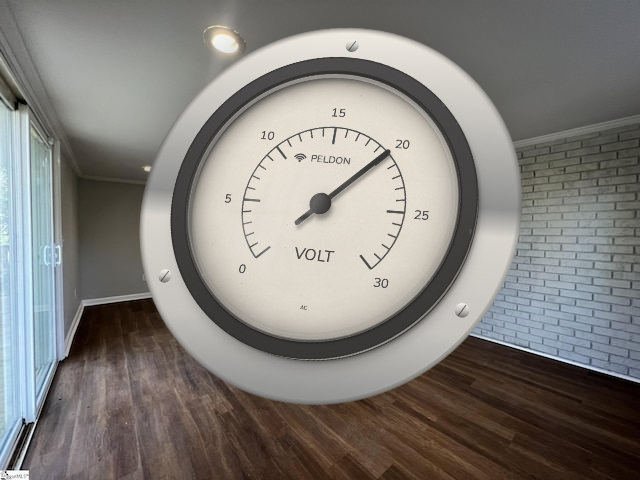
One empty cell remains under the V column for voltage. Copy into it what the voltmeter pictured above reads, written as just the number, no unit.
20
